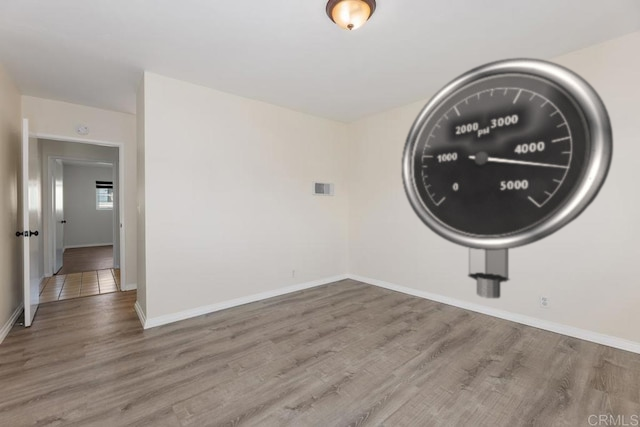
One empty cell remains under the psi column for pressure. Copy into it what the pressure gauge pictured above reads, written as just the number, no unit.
4400
